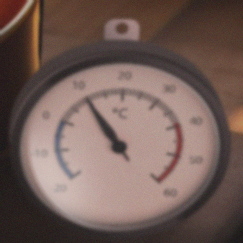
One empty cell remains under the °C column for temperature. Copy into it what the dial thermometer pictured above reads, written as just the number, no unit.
10
